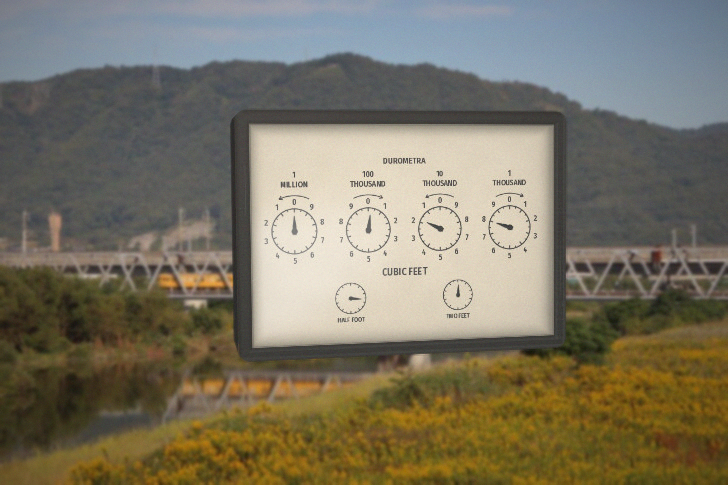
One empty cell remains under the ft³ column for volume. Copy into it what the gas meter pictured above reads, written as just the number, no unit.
1800
